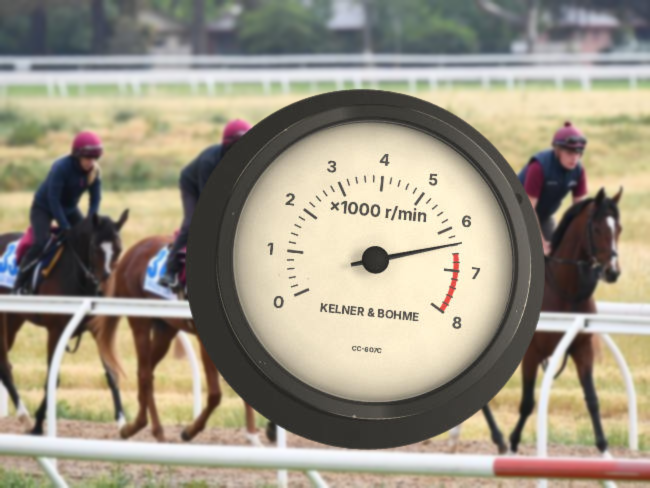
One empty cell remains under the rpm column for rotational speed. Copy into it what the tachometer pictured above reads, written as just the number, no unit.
6400
